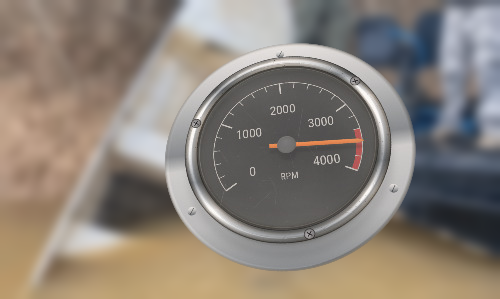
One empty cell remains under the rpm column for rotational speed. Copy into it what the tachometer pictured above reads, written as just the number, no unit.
3600
